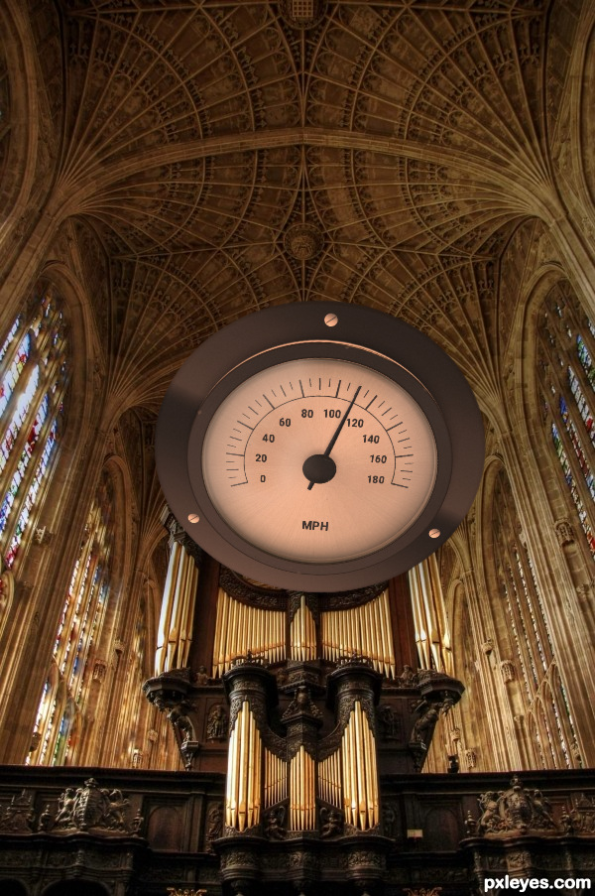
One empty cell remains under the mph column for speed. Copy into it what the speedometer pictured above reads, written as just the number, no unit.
110
